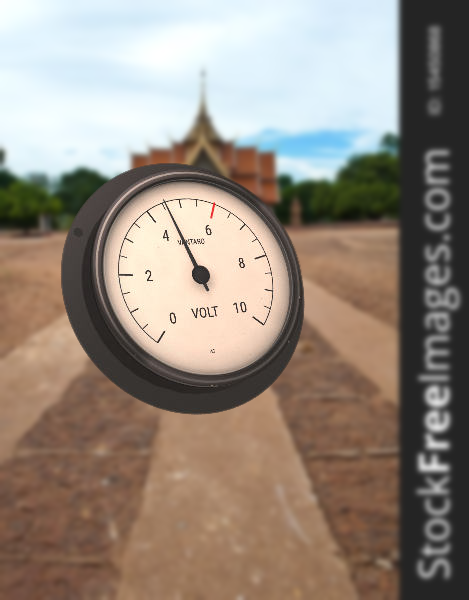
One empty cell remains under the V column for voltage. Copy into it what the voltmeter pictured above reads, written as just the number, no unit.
4.5
